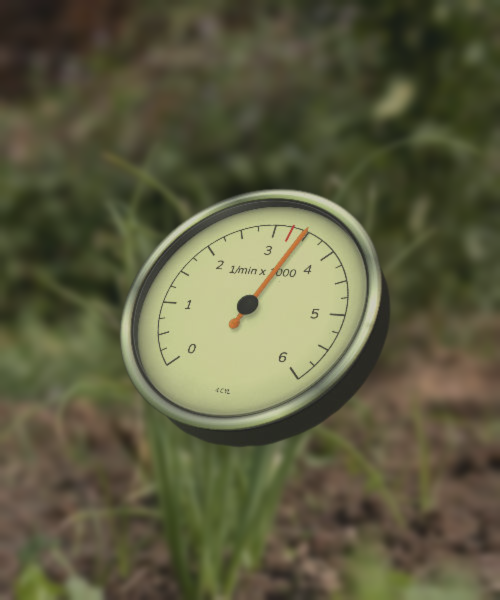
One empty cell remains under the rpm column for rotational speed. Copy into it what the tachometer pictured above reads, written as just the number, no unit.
3500
